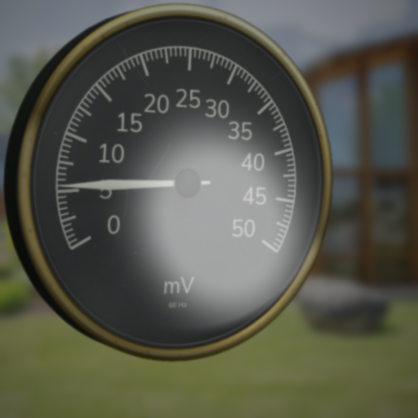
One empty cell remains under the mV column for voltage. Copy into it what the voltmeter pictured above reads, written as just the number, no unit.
5.5
